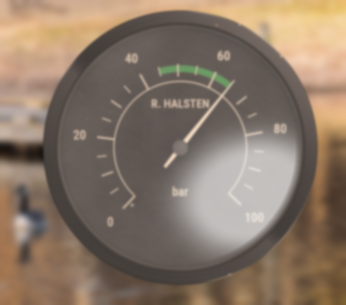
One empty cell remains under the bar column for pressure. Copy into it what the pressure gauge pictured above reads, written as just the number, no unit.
65
